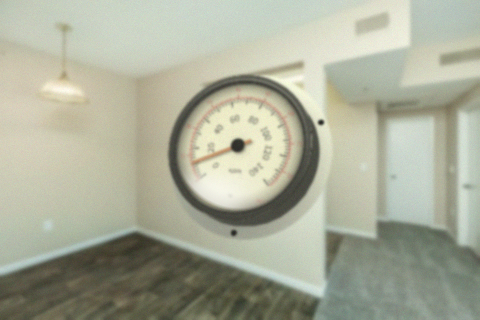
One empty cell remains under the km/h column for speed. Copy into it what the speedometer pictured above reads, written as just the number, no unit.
10
